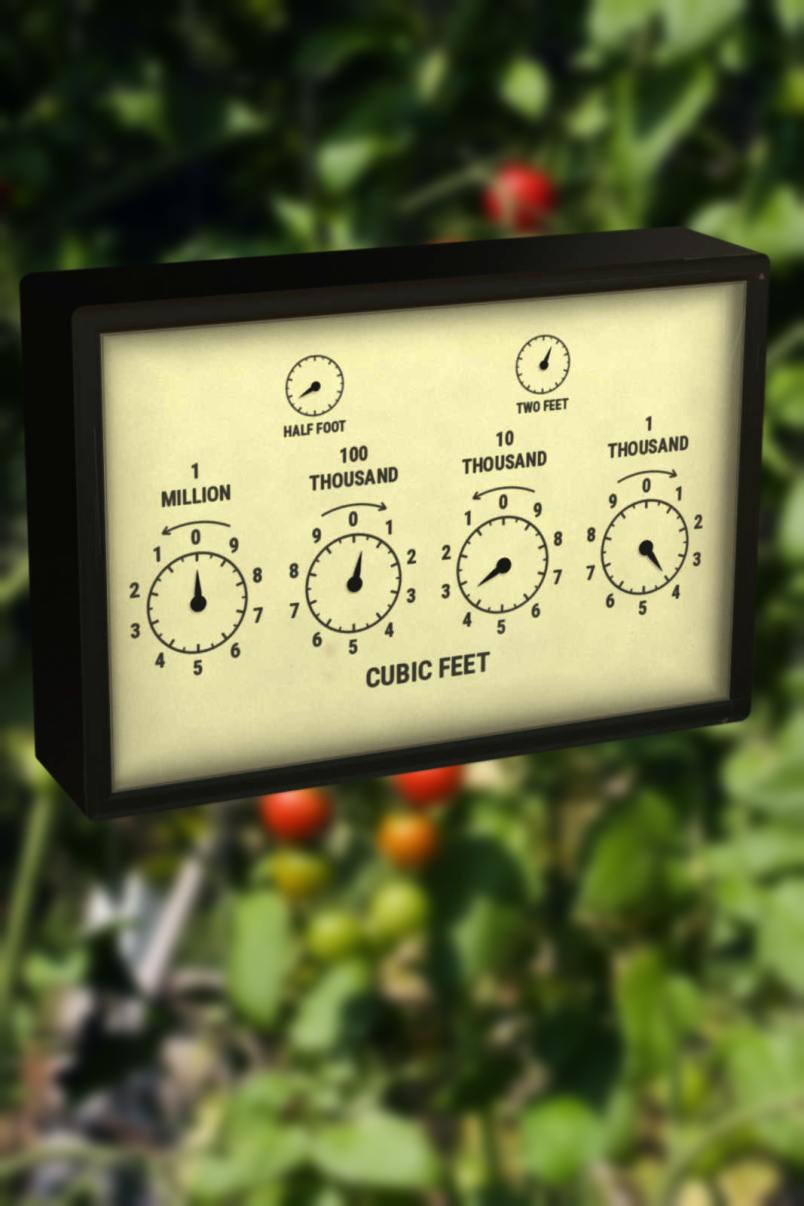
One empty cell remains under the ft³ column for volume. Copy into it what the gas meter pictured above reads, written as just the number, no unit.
3400
